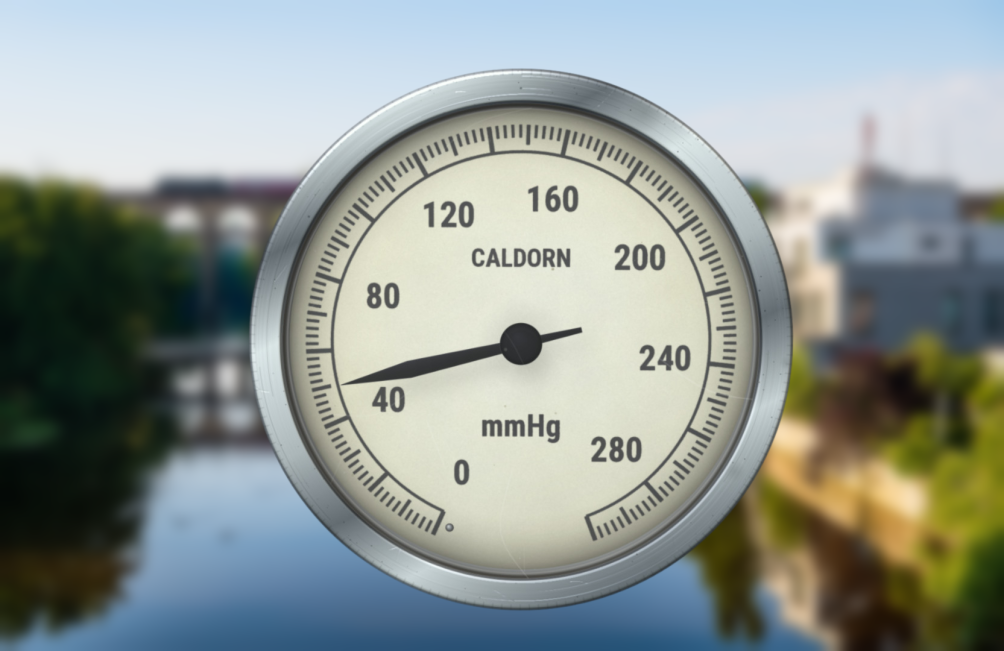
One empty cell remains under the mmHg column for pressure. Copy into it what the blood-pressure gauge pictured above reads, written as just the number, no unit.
50
